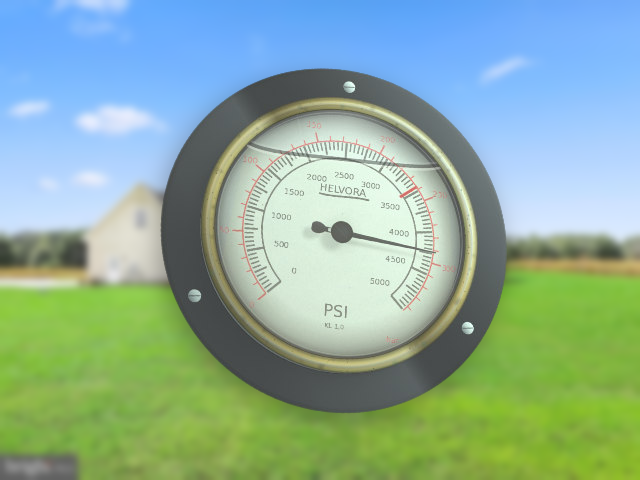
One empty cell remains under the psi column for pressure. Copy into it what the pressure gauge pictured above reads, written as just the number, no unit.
4250
